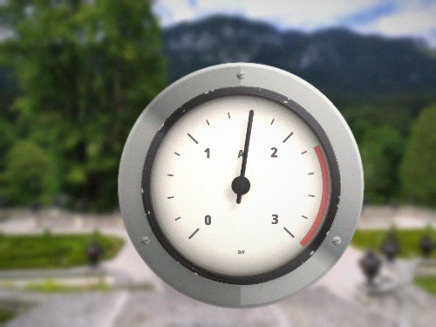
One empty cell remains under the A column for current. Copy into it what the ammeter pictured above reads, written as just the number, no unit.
1.6
